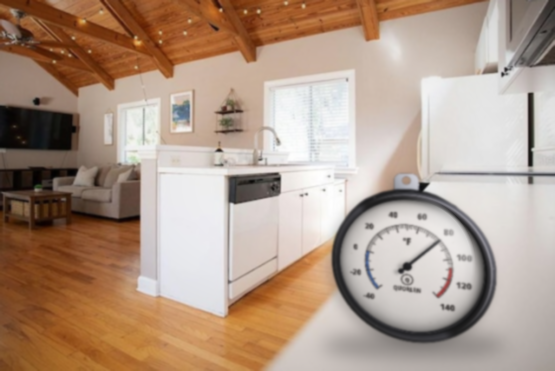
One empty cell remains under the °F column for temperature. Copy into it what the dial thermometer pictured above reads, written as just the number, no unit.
80
